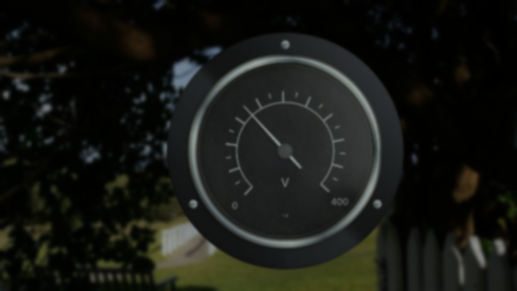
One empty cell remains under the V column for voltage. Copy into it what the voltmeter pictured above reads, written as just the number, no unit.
140
